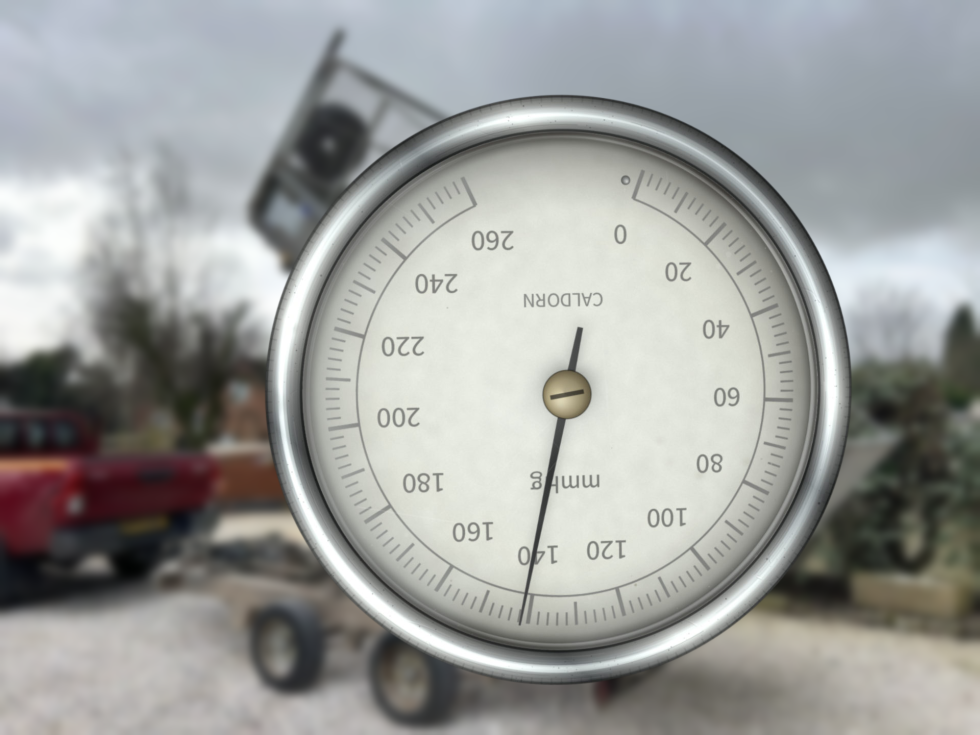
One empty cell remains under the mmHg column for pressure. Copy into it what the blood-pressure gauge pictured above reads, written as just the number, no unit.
142
